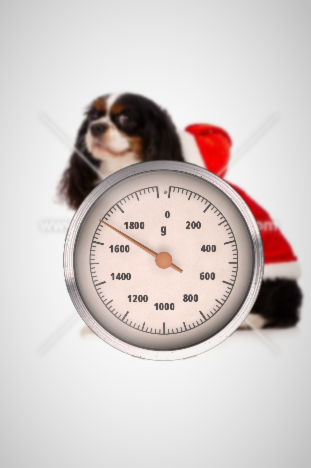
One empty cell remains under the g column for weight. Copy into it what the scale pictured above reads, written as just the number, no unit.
1700
